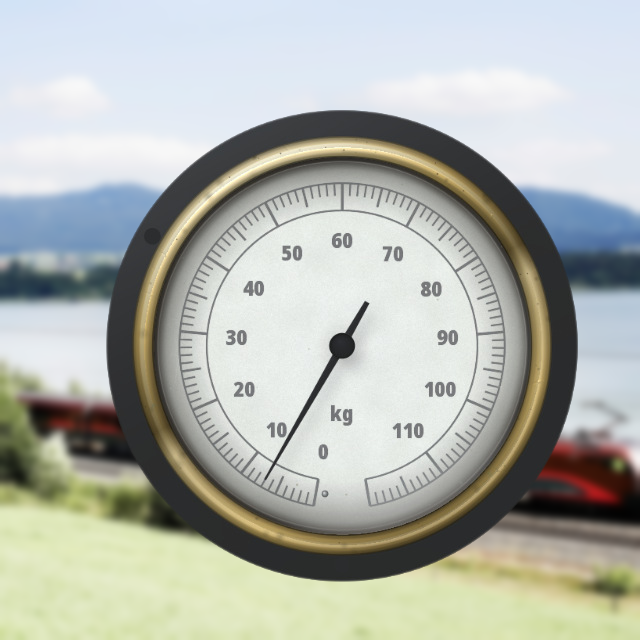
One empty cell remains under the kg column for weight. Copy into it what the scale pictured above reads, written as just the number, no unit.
7
